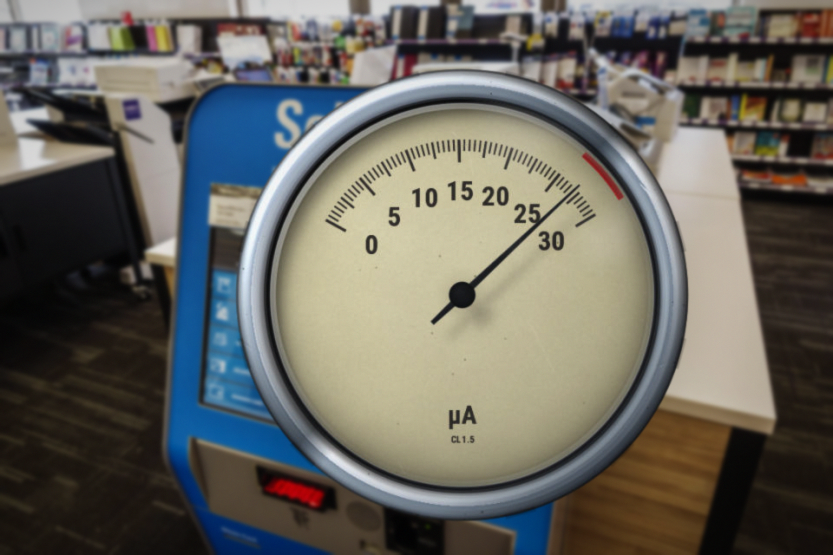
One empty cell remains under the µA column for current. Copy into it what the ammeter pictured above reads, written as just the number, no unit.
27
